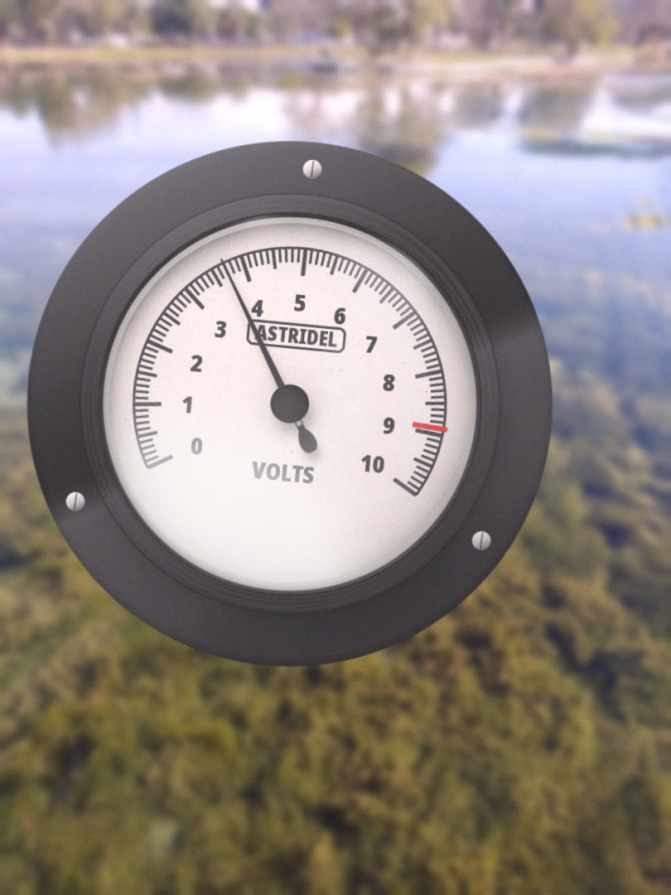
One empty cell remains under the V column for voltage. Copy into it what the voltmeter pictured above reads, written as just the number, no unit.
3.7
